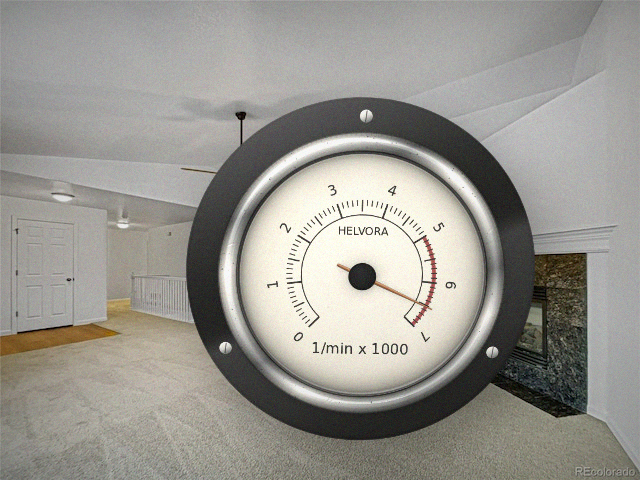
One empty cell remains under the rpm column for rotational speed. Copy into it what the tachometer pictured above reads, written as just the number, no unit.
6500
